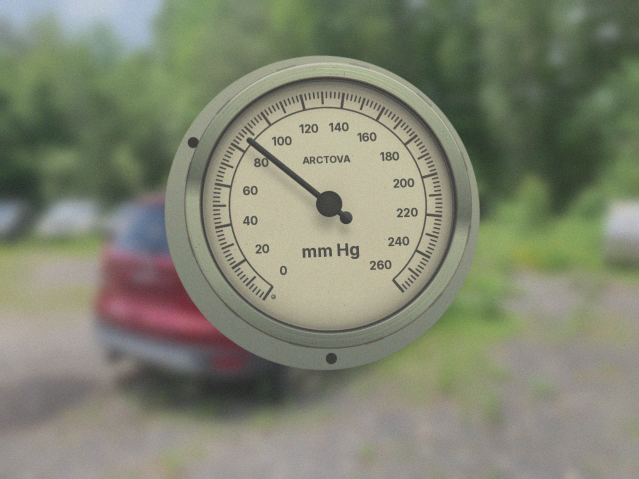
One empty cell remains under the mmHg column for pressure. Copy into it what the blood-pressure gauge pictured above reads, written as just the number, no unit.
86
